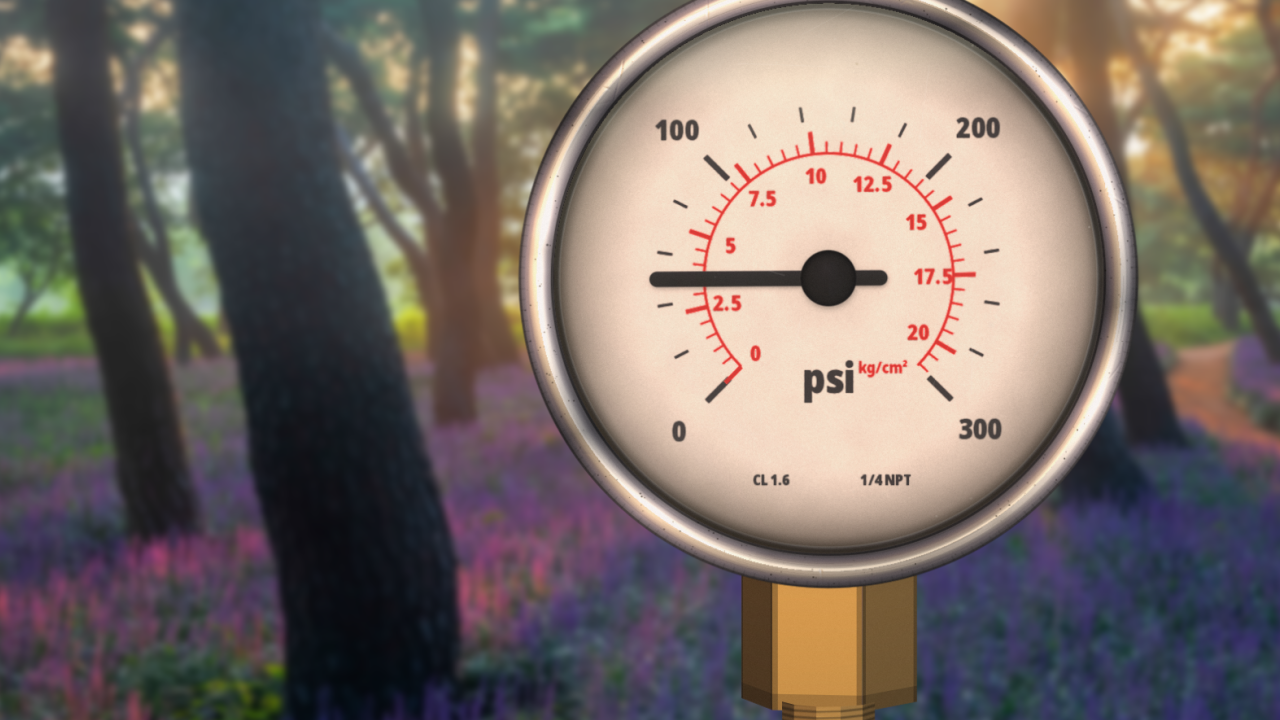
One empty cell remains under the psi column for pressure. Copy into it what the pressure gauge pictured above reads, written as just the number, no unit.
50
